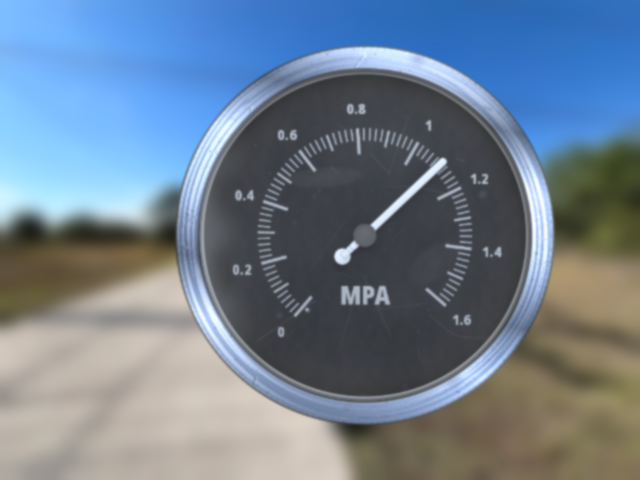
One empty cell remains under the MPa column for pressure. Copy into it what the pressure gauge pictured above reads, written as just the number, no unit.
1.1
